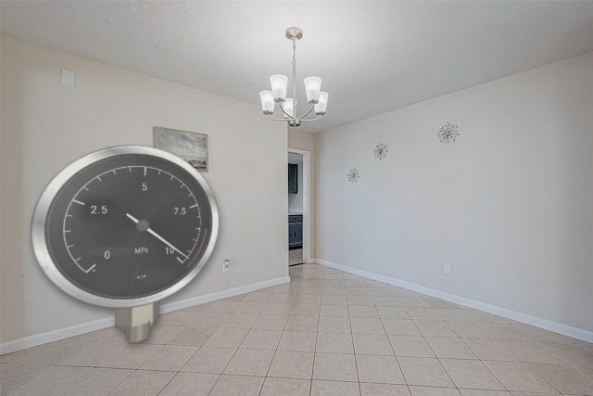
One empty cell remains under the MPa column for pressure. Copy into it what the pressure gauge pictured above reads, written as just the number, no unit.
9.75
